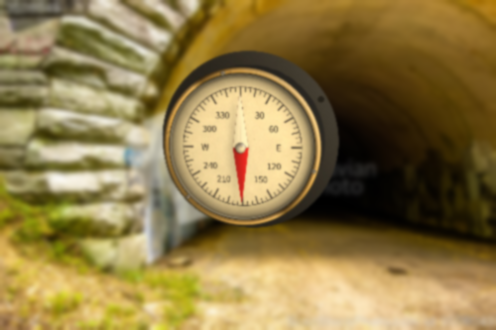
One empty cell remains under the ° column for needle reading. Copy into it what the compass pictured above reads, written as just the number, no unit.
180
